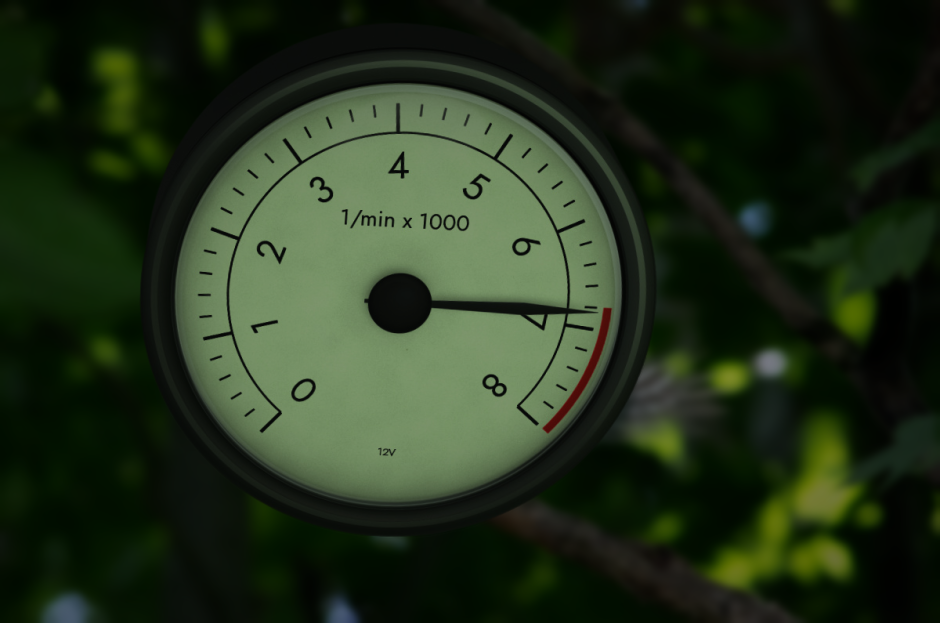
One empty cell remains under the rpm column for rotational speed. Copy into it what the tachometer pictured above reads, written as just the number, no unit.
6800
